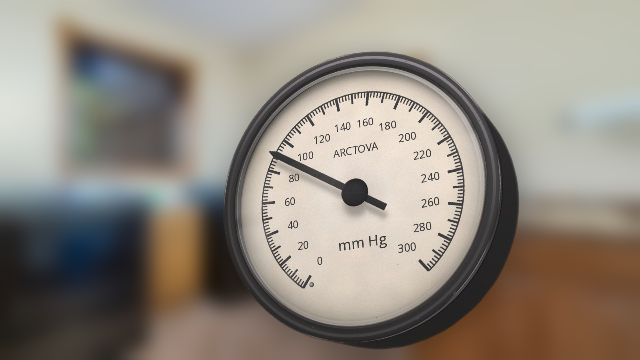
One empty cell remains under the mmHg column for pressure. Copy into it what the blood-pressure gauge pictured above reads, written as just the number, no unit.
90
